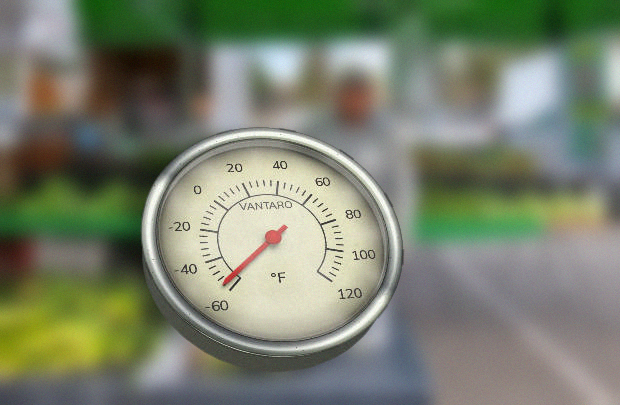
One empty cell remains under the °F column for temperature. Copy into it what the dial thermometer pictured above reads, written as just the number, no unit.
-56
